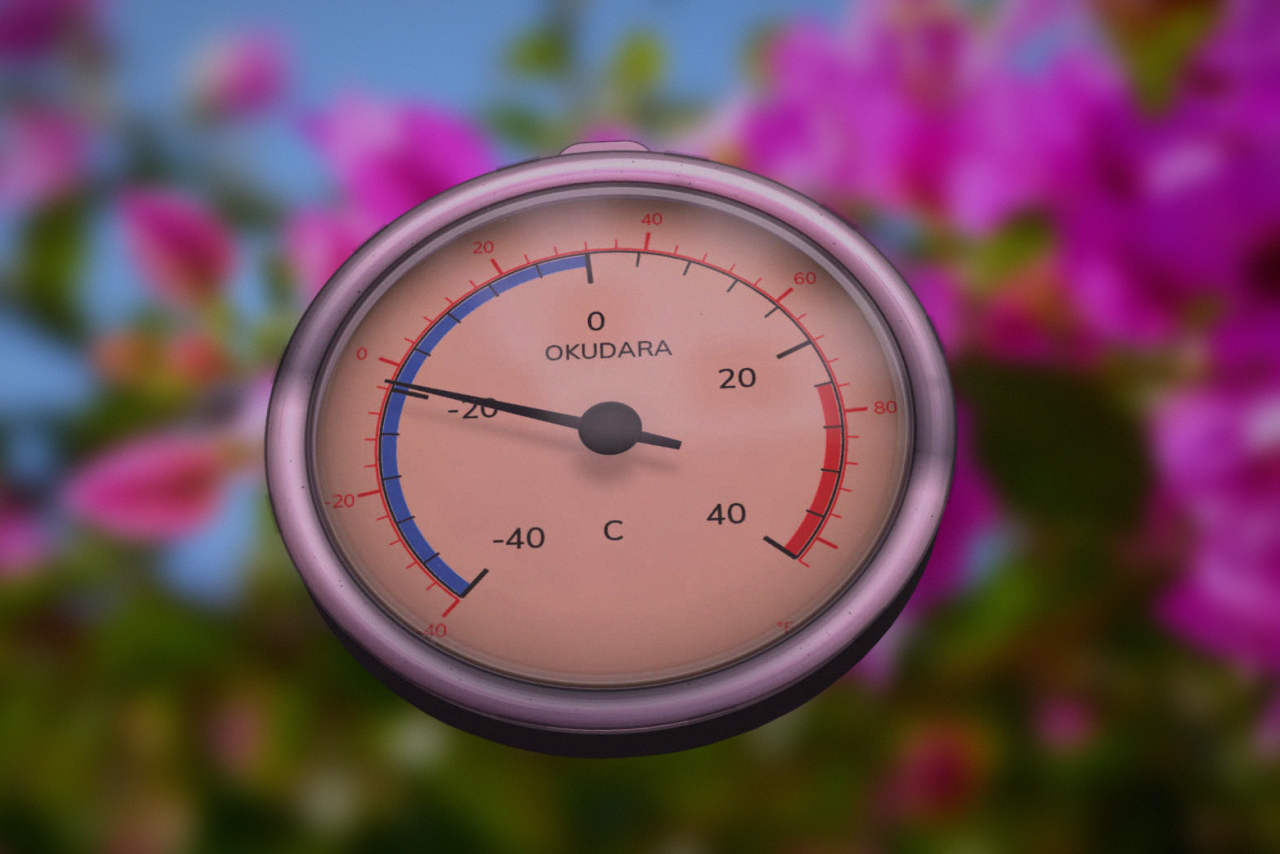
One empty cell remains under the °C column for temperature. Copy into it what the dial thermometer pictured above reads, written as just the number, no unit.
-20
